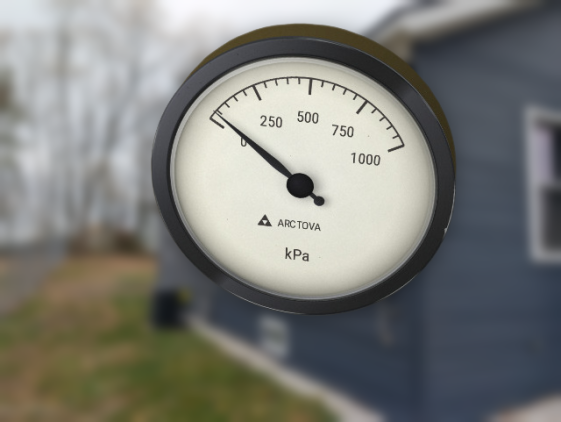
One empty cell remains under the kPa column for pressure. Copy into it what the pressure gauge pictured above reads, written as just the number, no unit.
50
